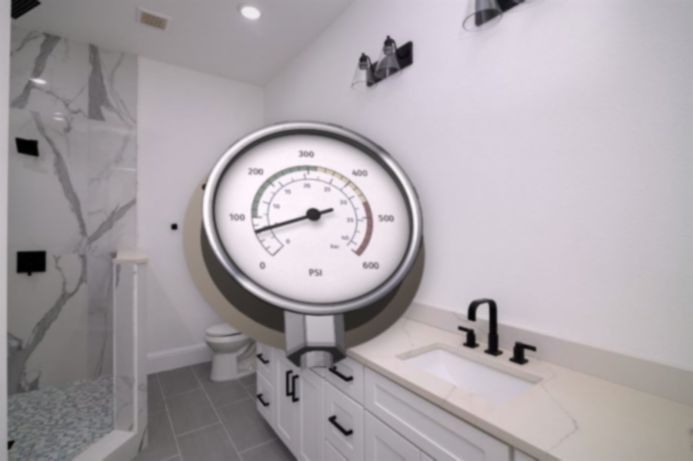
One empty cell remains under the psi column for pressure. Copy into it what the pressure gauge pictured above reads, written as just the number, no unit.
60
